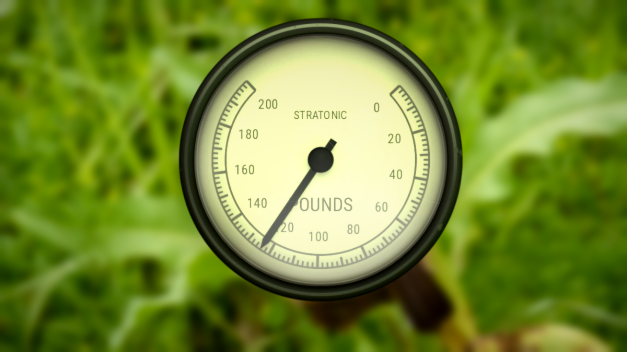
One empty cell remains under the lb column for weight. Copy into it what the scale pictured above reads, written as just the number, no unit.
124
